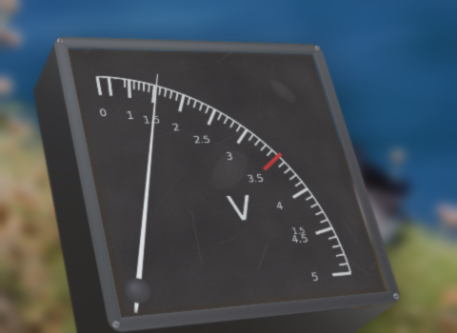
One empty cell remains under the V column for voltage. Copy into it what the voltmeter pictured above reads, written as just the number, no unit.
1.5
